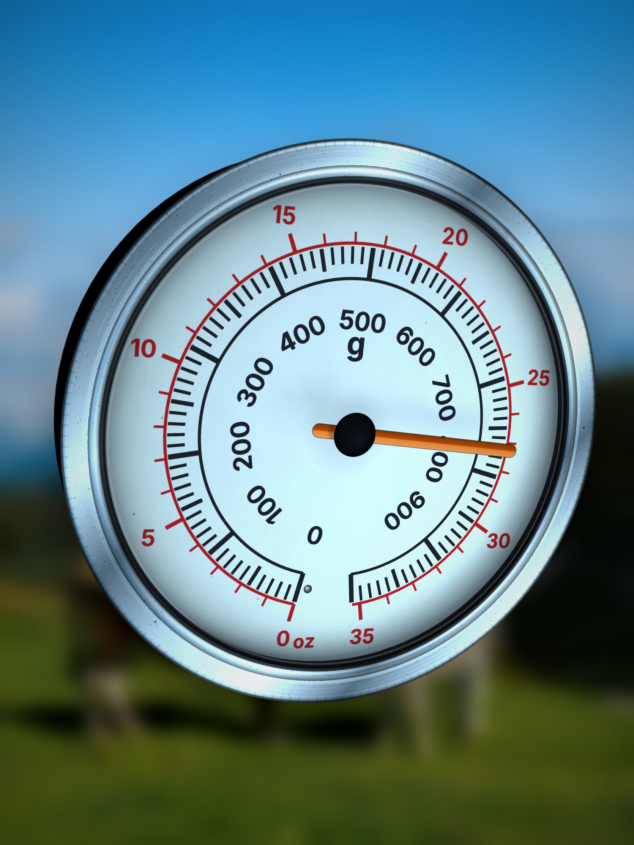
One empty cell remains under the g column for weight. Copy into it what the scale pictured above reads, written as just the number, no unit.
770
